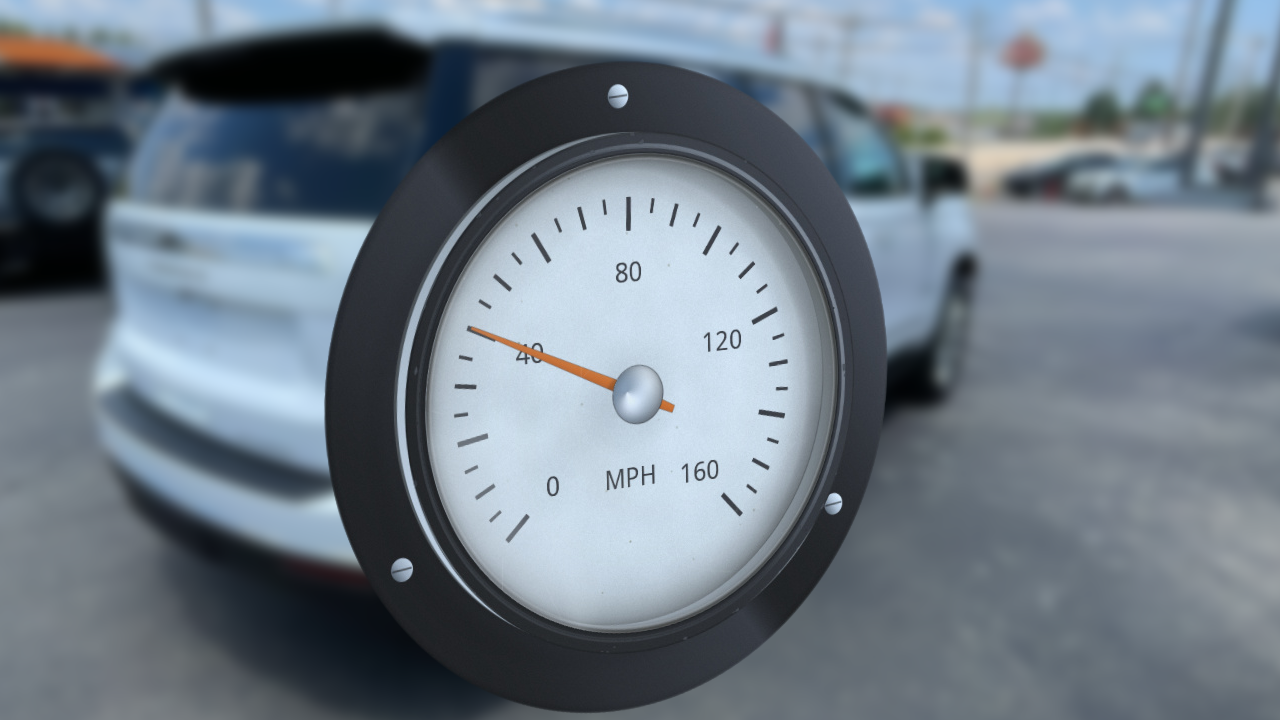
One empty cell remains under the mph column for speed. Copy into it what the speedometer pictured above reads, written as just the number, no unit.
40
